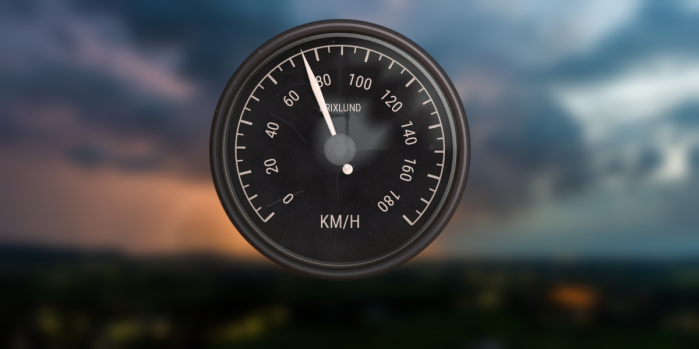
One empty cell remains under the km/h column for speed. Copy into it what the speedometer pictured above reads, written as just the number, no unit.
75
